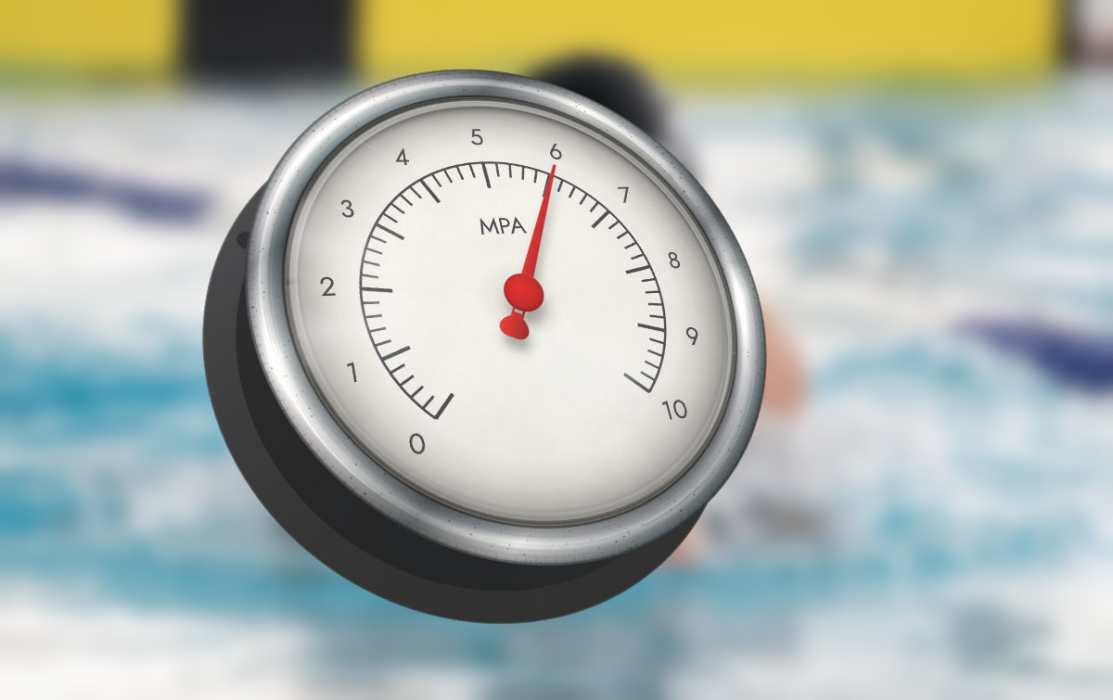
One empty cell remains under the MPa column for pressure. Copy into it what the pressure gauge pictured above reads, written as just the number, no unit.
6
